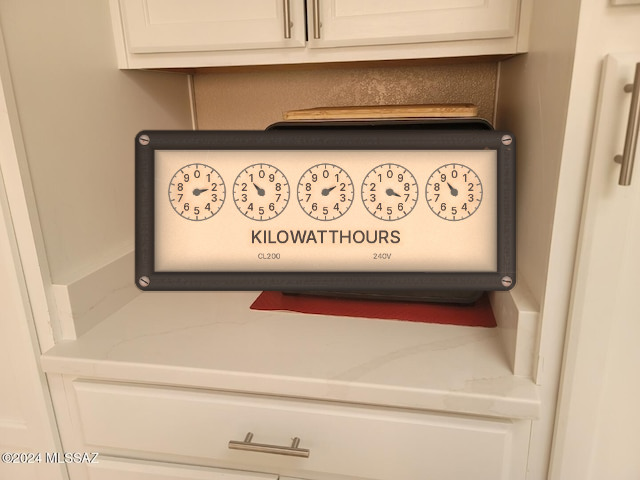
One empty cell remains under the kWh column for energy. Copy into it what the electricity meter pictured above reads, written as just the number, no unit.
21169
